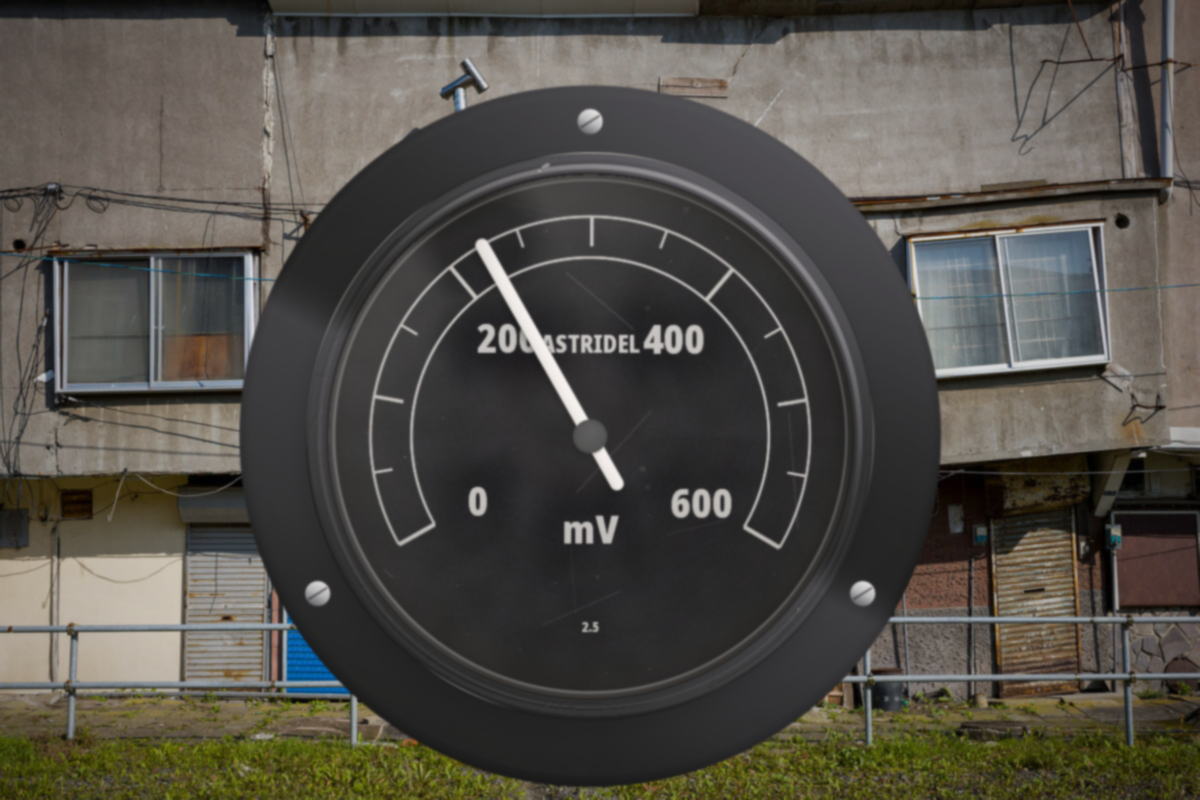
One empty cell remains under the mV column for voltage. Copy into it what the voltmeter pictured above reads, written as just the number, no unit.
225
